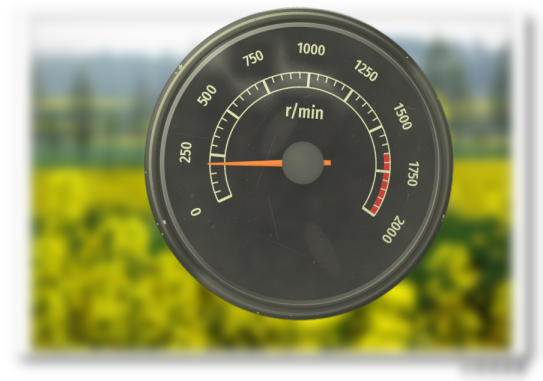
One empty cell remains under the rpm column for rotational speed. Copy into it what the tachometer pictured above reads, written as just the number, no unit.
200
